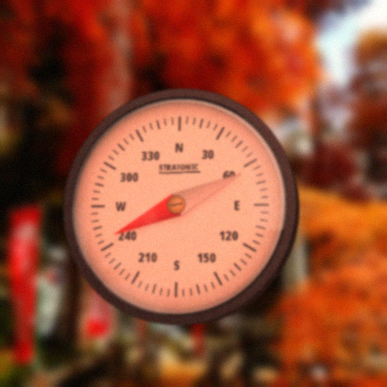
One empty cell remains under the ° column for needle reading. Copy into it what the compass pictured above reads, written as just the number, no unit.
245
